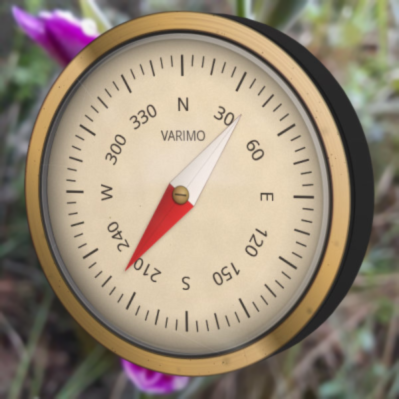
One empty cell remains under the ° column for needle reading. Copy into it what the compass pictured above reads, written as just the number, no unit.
220
